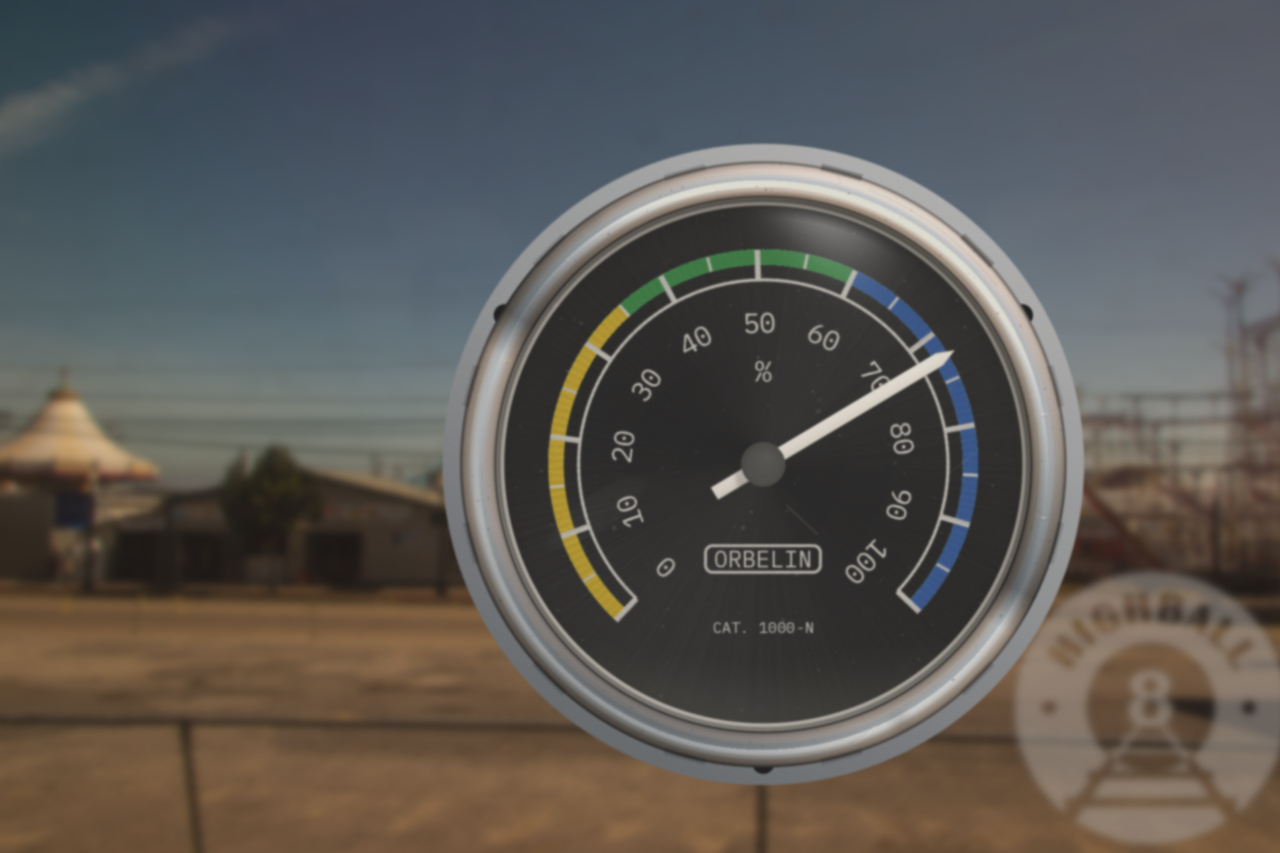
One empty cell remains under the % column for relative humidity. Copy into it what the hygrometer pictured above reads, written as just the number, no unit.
72.5
